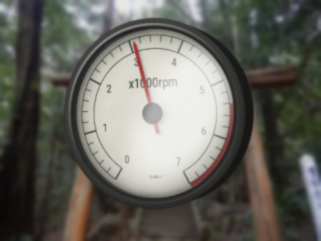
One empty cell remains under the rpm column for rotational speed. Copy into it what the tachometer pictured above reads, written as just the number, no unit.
3100
